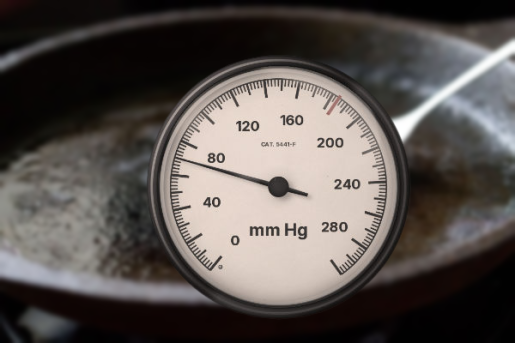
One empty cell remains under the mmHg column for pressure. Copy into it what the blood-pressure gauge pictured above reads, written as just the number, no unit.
70
